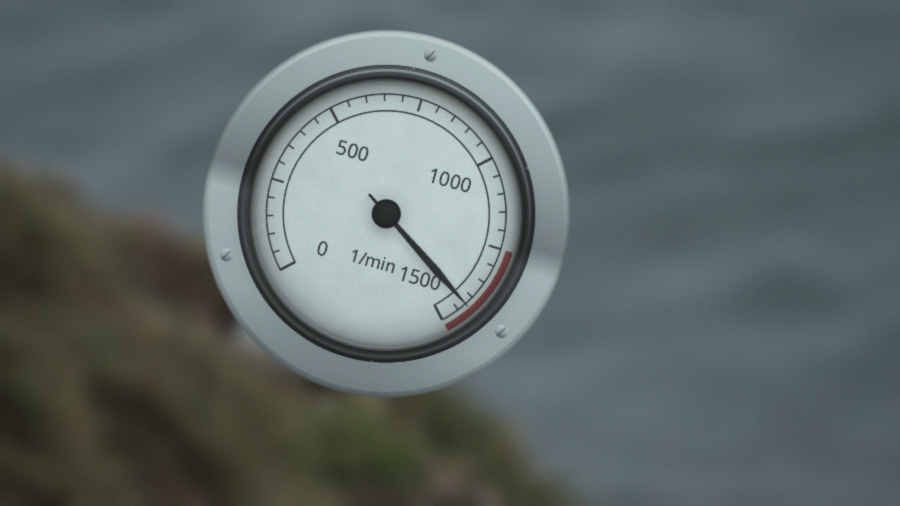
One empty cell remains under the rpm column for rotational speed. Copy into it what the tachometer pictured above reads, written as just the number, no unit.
1425
